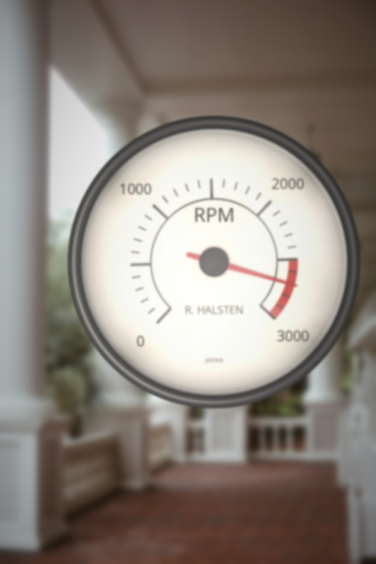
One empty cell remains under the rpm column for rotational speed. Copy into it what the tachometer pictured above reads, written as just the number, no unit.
2700
